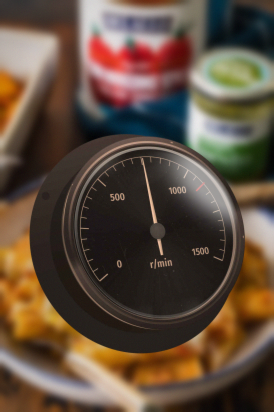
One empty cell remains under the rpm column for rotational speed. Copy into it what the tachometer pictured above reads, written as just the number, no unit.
750
